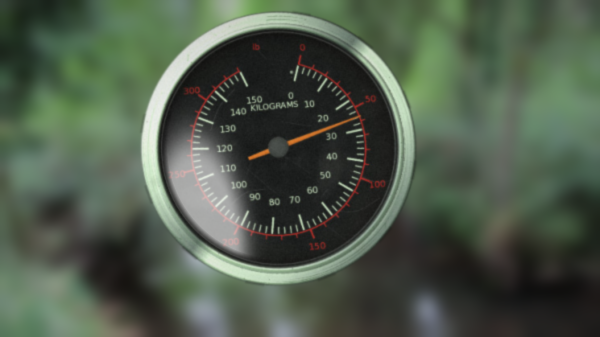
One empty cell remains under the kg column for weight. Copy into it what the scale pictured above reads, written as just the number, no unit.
26
